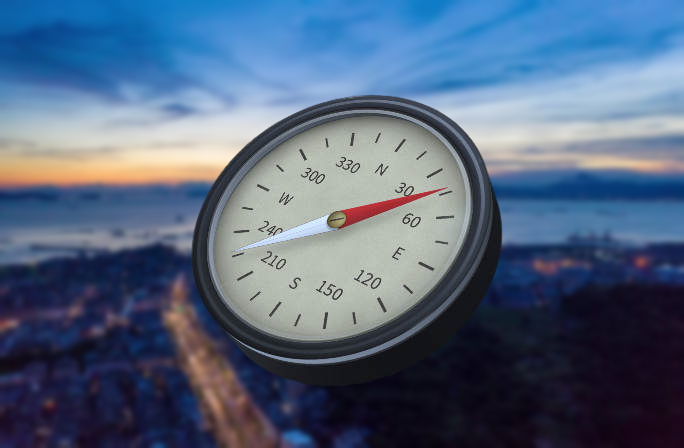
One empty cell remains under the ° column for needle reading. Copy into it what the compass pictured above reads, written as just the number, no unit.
45
